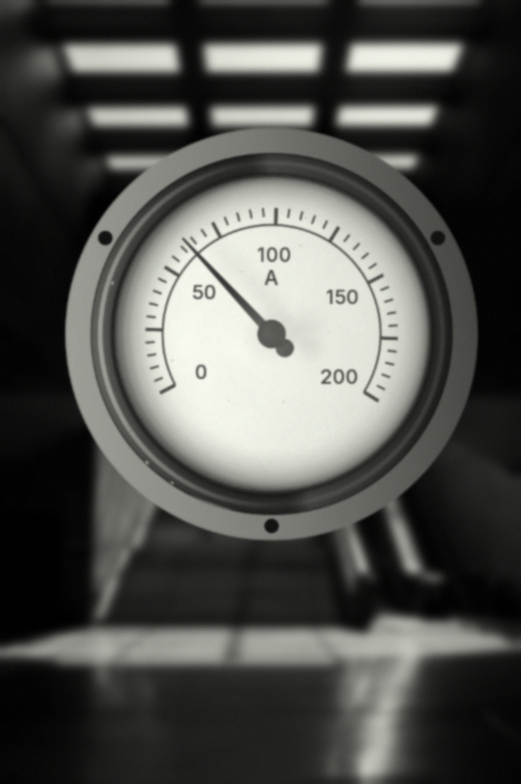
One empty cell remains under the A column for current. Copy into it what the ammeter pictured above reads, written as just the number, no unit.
62.5
